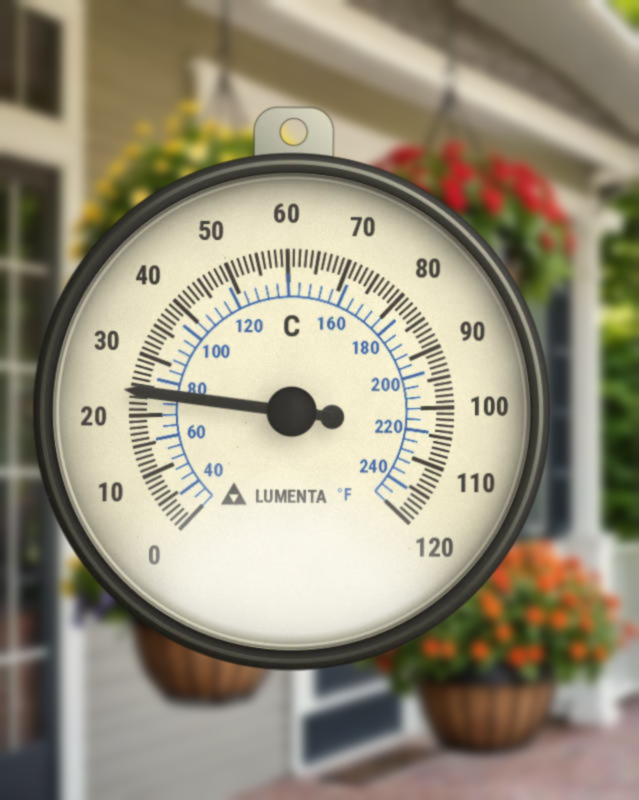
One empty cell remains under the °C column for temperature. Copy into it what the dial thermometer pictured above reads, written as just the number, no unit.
24
